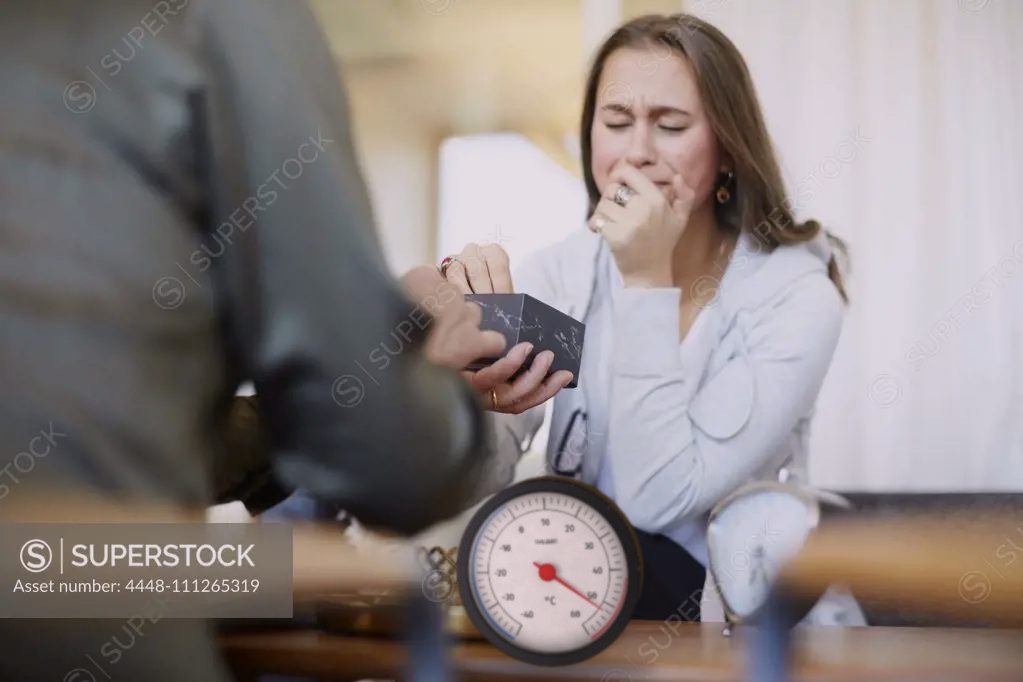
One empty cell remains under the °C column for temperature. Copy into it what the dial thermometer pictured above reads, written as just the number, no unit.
52
